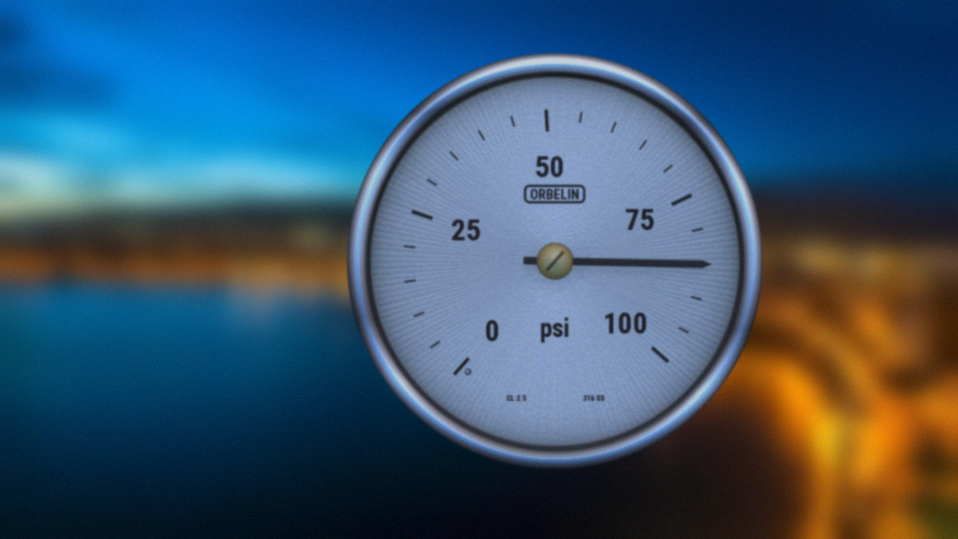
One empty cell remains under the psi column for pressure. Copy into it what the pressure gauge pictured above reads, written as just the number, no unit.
85
